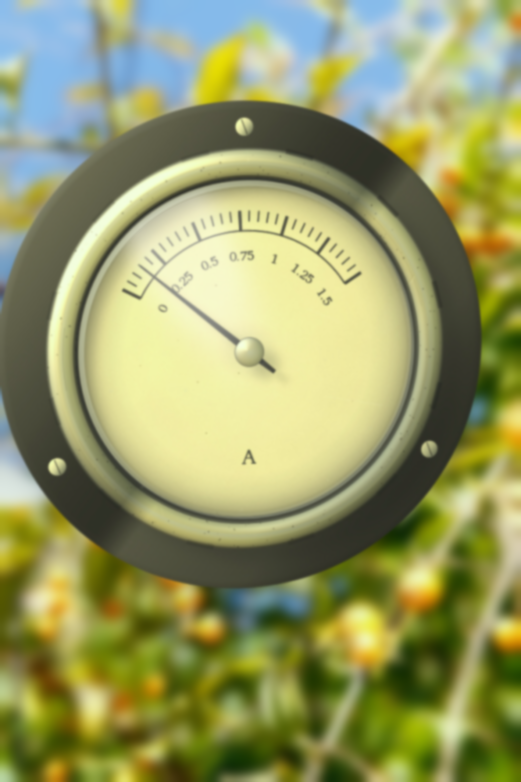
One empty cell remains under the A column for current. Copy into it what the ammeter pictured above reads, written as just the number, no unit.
0.15
